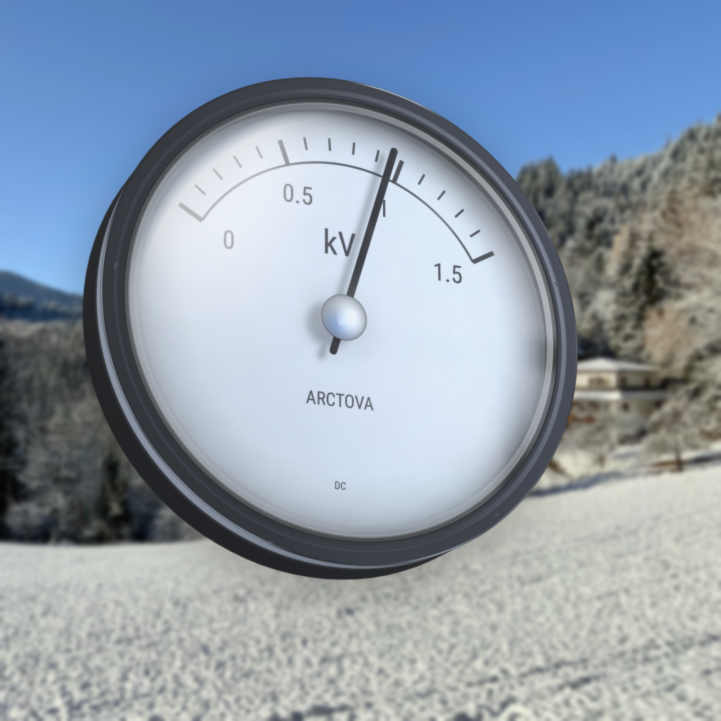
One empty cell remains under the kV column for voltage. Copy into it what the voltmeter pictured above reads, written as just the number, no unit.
0.95
